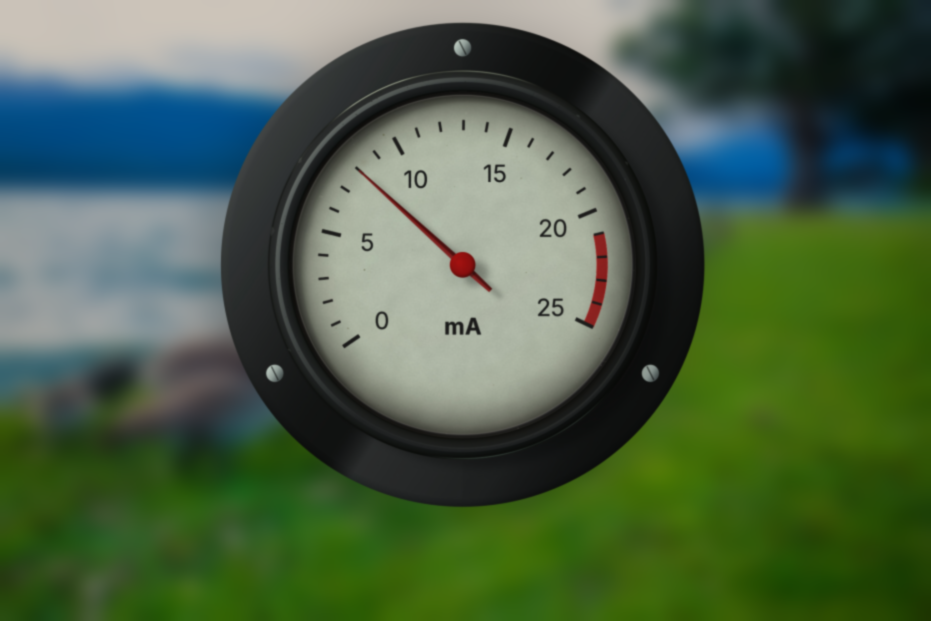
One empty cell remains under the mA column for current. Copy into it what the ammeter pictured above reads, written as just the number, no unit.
8
